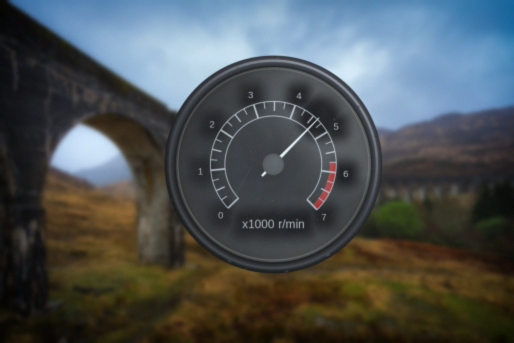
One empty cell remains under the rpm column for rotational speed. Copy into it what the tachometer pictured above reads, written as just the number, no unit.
4625
